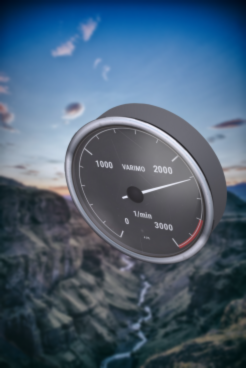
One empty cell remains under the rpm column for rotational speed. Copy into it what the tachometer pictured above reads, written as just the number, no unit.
2200
